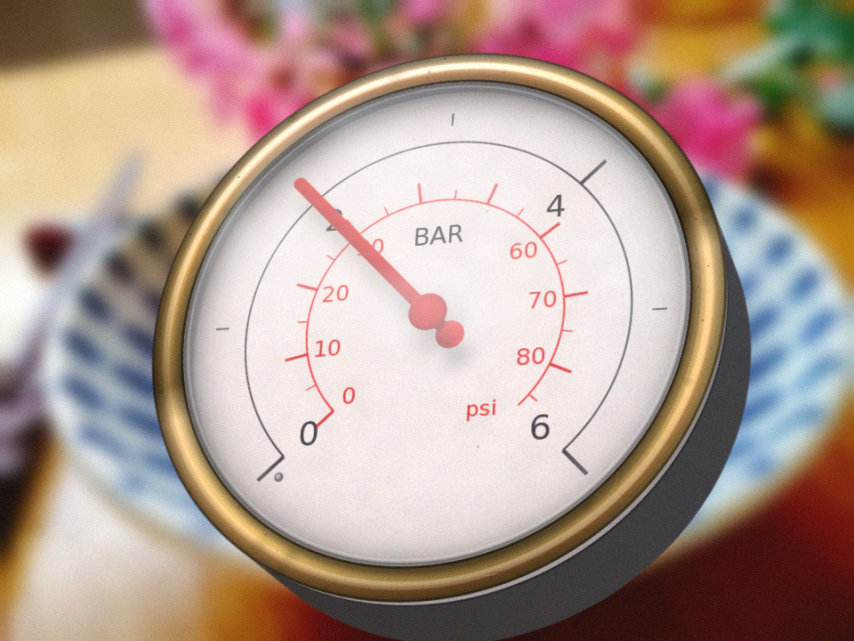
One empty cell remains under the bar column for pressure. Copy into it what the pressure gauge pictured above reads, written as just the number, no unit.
2
